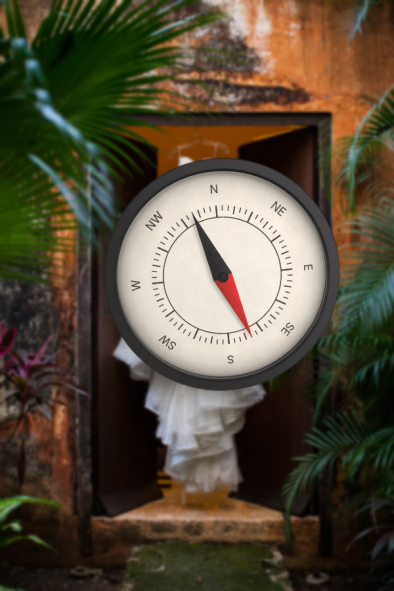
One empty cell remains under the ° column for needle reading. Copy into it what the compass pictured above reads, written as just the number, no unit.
160
